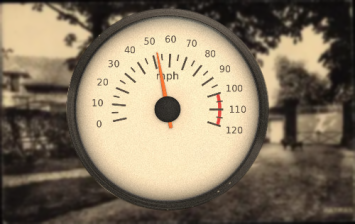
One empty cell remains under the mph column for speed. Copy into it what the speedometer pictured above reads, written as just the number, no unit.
52.5
